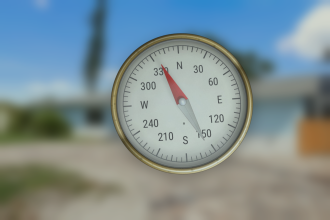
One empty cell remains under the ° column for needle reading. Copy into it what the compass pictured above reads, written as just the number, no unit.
335
